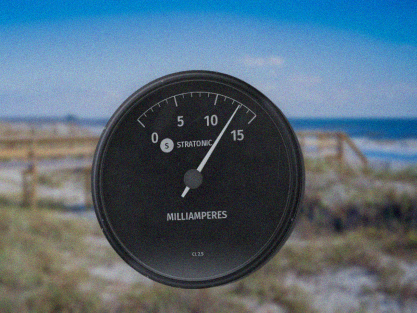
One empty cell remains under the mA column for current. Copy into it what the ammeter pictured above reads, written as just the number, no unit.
13
